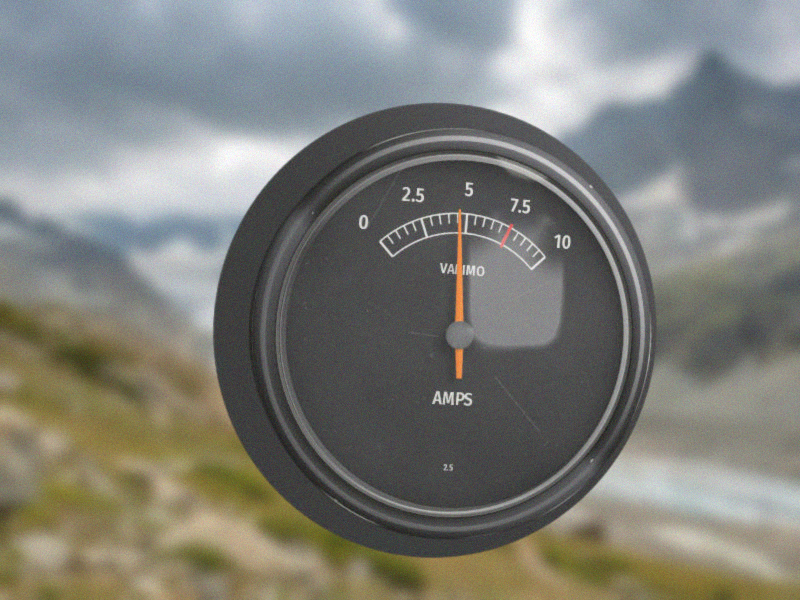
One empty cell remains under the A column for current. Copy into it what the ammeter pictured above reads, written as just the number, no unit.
4.5
